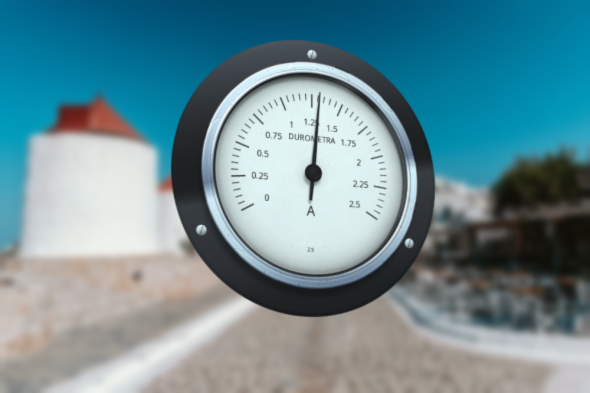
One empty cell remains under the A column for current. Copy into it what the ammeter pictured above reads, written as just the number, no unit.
1.3
